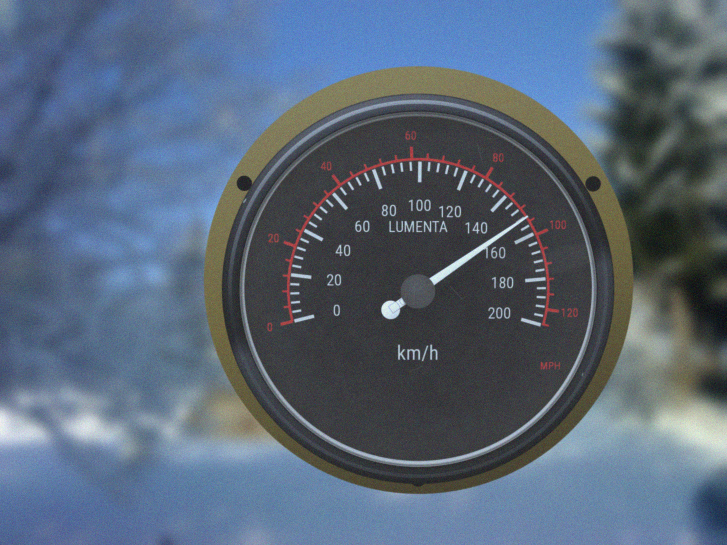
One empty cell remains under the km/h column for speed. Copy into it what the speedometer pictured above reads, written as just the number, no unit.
152
